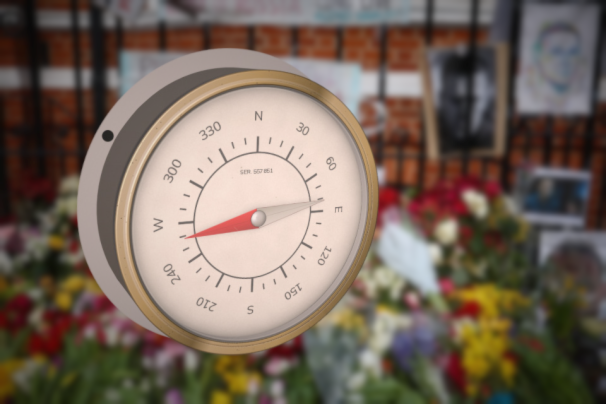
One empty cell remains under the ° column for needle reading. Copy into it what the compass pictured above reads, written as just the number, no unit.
260
